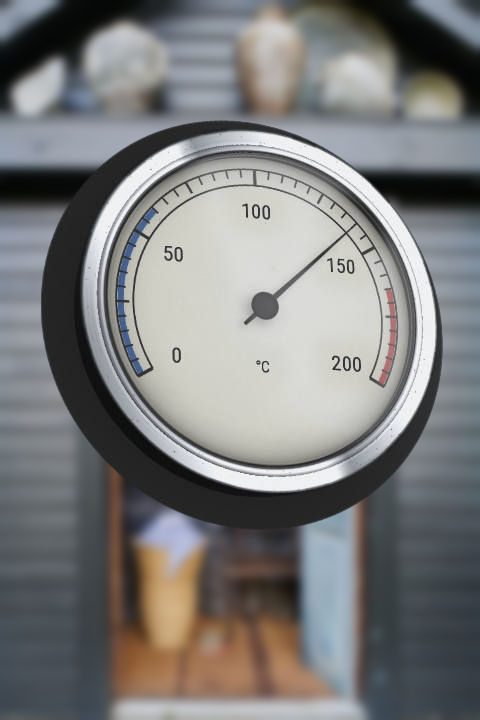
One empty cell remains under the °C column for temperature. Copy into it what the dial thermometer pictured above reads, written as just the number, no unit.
140
